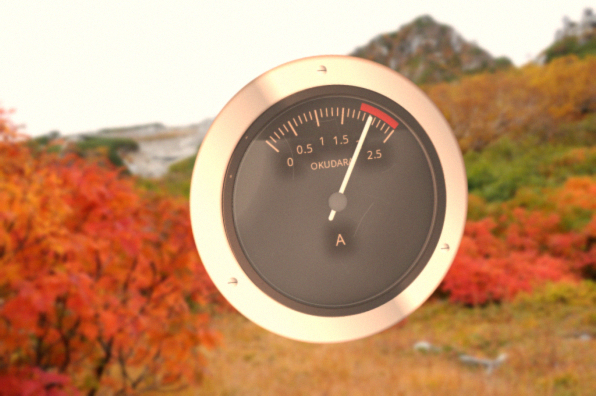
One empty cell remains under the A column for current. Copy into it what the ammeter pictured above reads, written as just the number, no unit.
2
